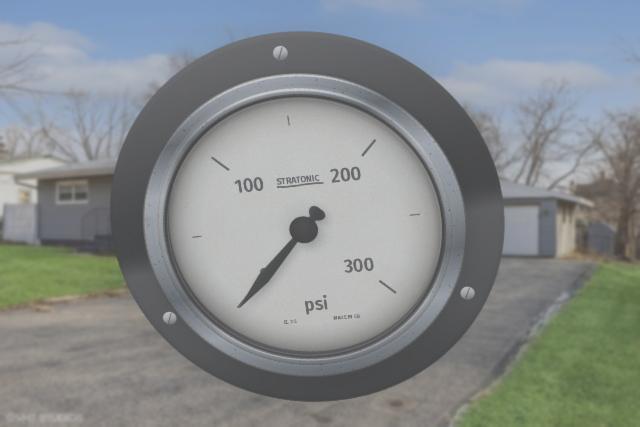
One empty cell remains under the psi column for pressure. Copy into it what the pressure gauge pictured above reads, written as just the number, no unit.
0
